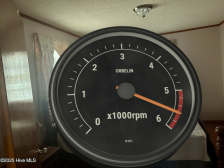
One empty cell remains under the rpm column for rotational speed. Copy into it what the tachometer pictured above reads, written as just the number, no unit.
5600
